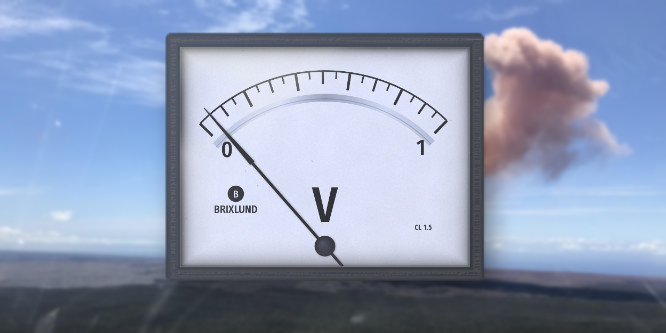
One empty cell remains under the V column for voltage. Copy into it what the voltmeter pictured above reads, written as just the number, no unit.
0.05
